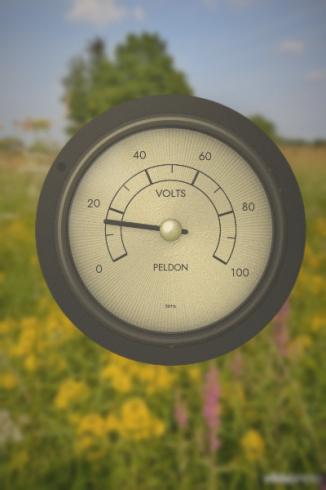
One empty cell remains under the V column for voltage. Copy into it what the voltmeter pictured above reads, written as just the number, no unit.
15
